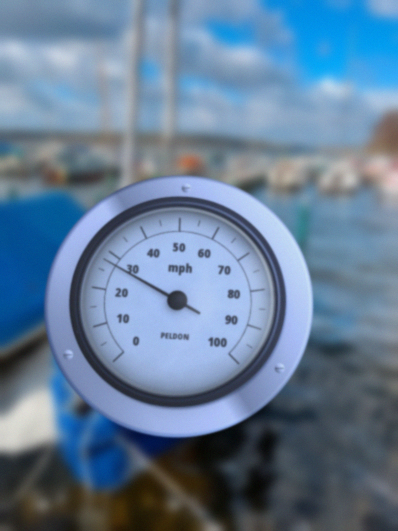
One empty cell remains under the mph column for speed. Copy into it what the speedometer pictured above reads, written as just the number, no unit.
27.5
